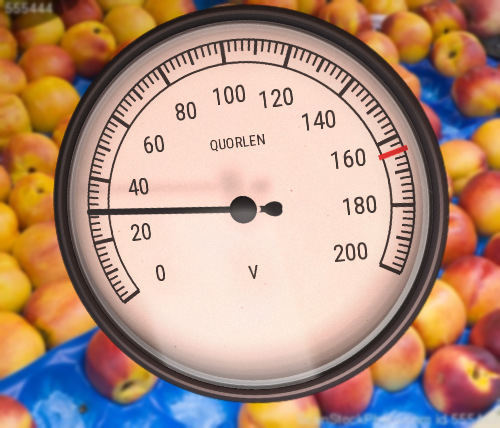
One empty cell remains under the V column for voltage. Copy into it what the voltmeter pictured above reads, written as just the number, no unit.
30
